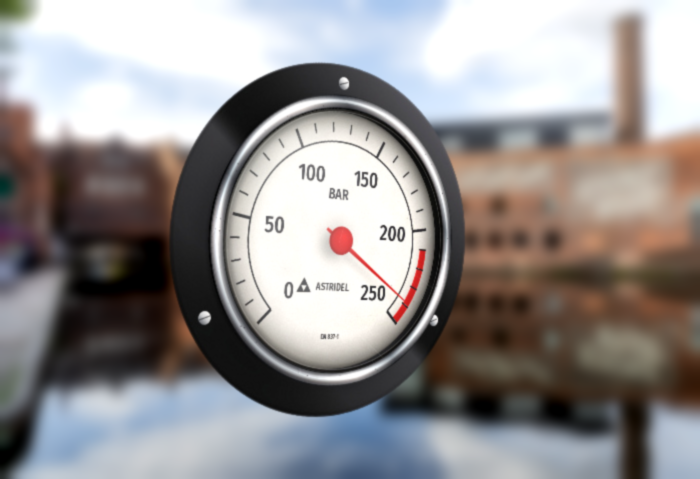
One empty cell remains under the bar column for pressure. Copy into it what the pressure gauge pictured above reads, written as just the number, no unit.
240
